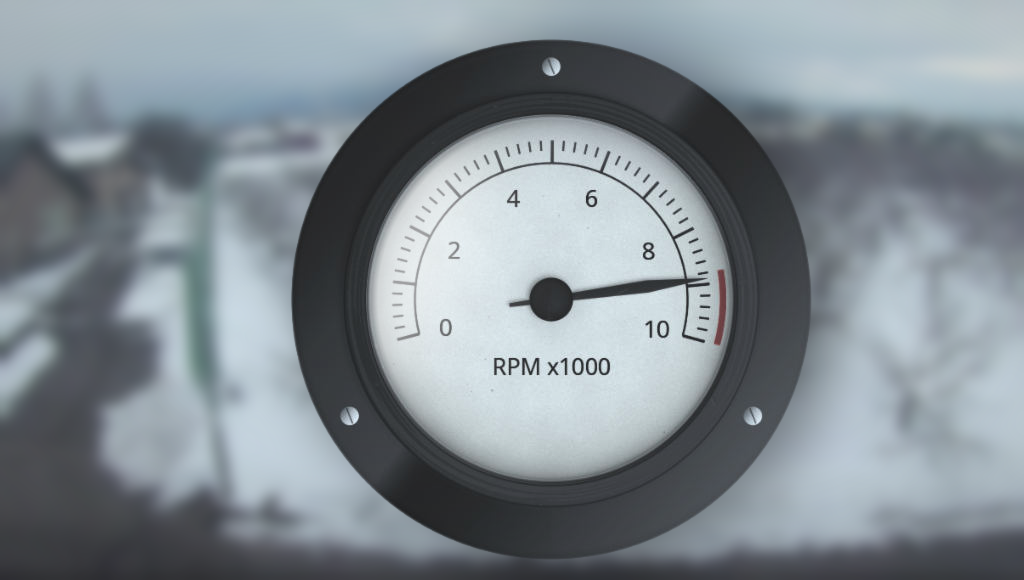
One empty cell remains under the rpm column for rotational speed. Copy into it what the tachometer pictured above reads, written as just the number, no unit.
8900
